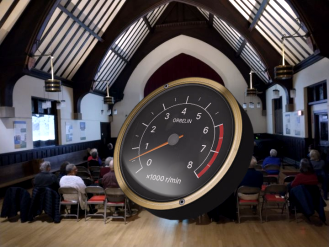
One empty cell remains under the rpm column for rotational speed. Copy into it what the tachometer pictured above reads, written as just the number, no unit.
500
